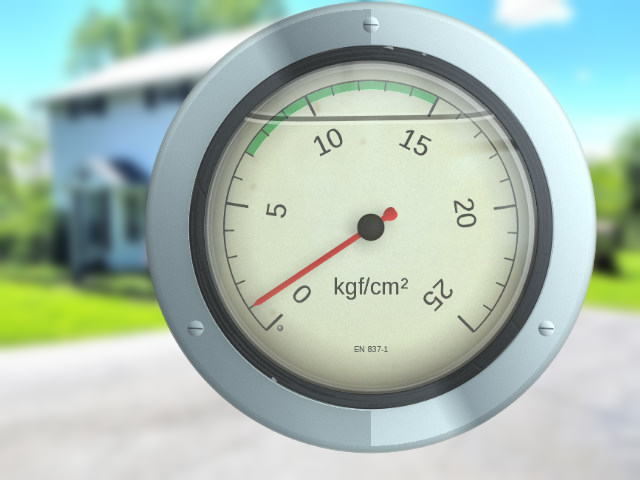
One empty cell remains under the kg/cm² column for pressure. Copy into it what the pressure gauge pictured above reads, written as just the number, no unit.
1
